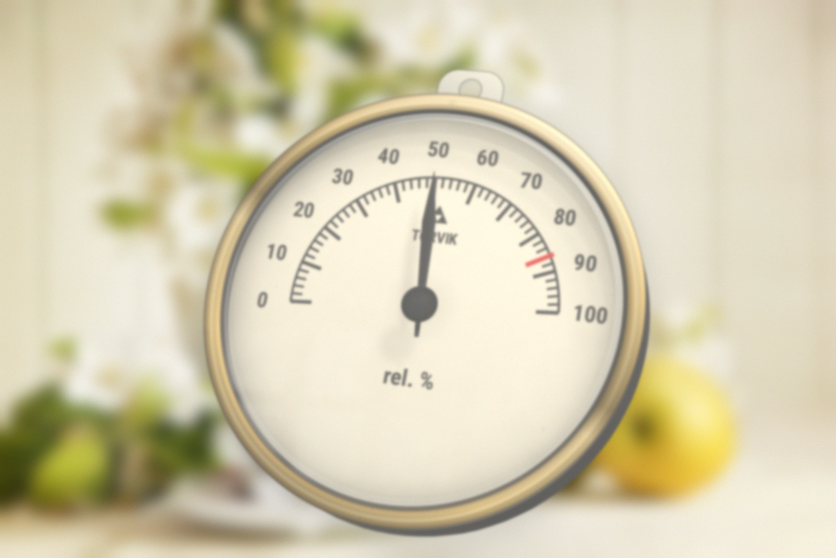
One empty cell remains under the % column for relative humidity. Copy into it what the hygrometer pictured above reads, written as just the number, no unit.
50
